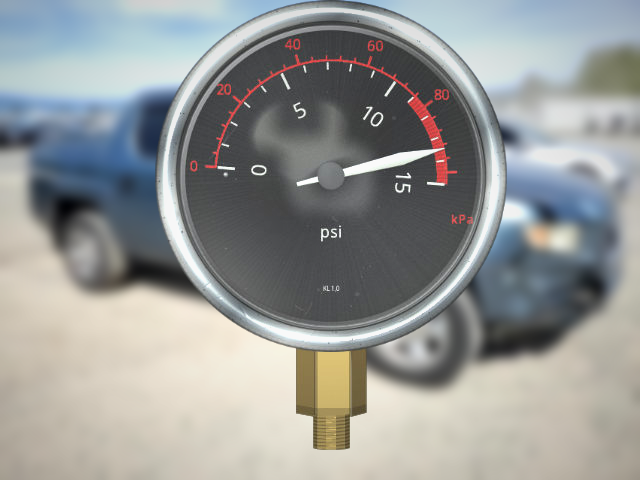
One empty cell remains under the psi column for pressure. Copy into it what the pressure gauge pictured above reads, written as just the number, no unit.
13.5
